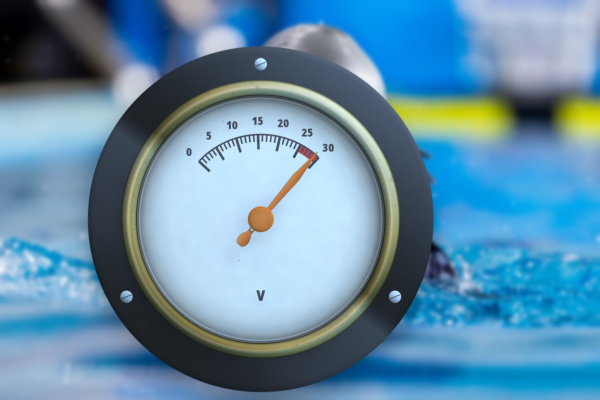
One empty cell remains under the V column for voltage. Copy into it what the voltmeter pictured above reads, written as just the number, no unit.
29
